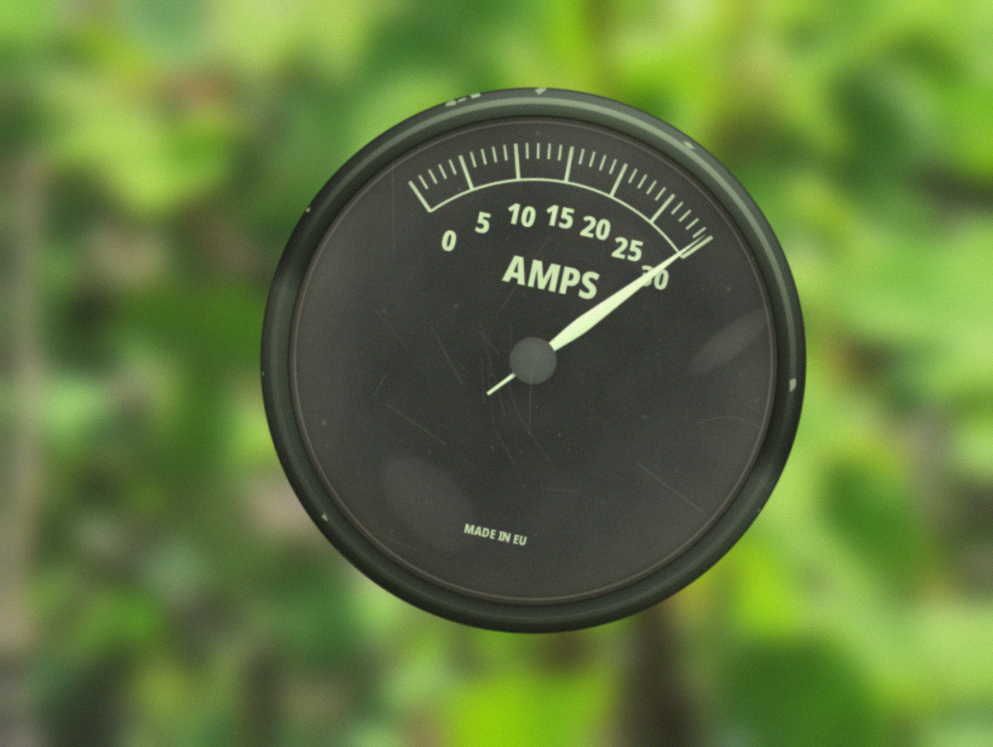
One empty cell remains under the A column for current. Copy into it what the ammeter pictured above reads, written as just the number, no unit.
29.5
